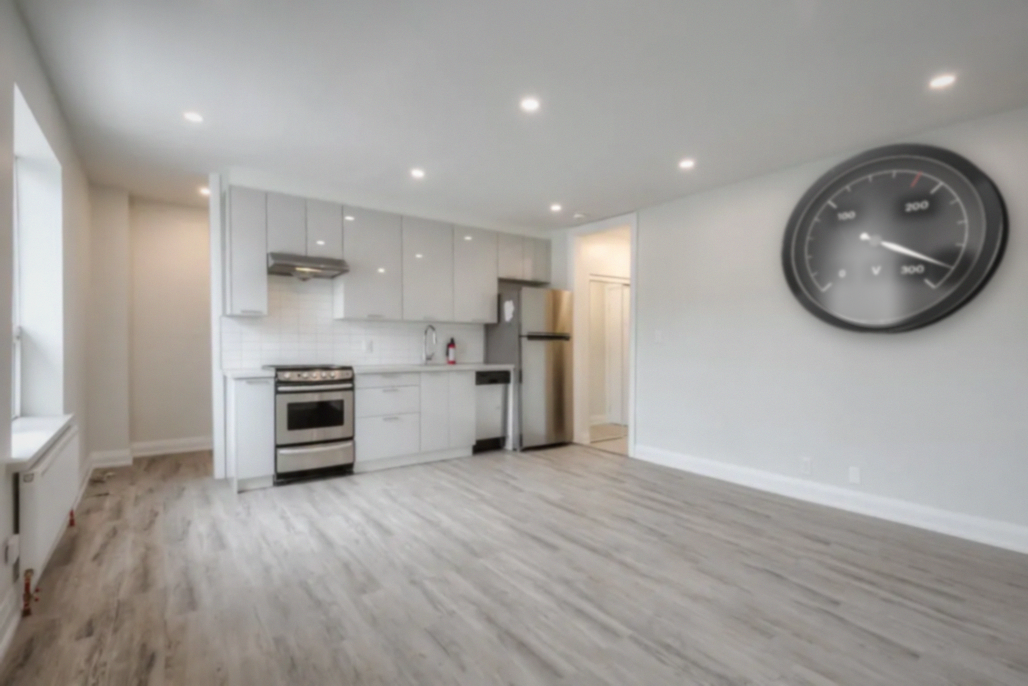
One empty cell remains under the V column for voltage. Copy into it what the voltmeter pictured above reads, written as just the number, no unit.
280
